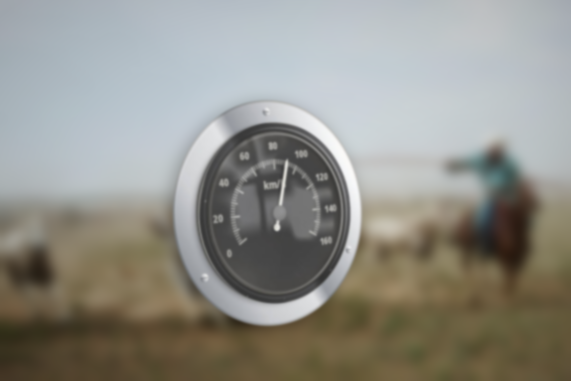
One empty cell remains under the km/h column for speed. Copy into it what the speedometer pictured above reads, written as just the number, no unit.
90
